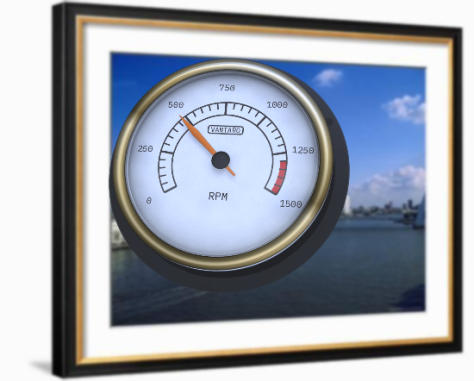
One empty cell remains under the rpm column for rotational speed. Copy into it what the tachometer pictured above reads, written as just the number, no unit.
475
